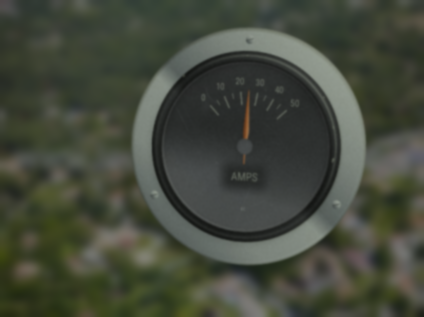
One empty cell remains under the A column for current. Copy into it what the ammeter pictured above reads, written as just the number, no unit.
25
